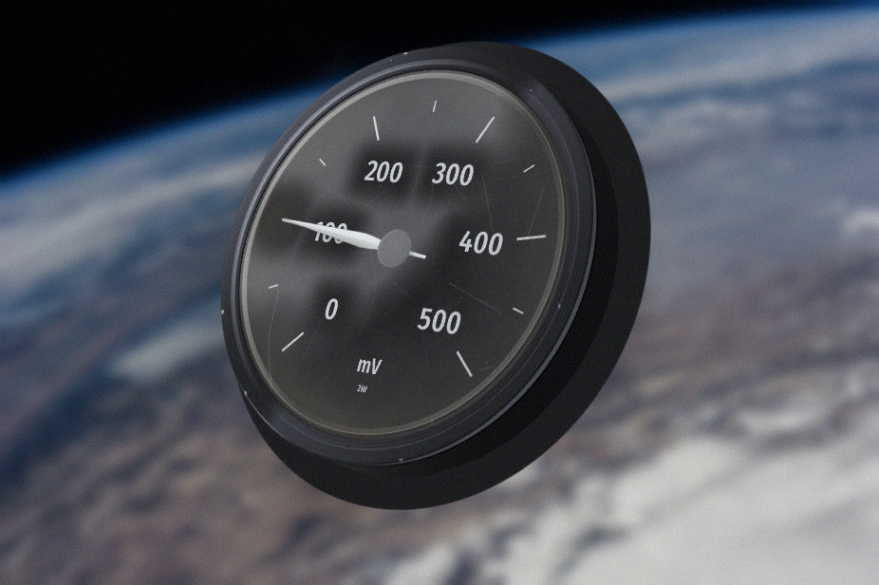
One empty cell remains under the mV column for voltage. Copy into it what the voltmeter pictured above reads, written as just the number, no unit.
100
